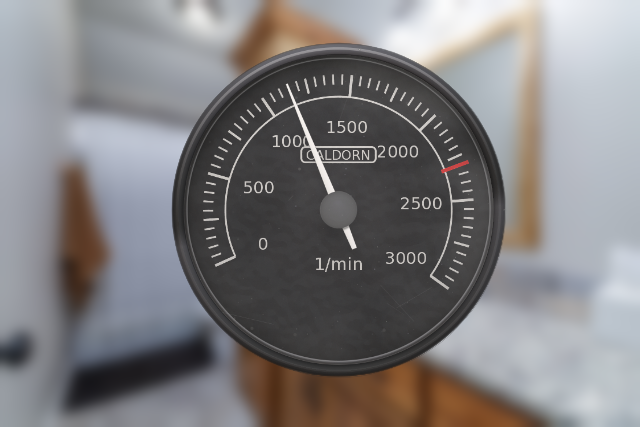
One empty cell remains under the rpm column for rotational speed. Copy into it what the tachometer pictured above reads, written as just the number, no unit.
1150
